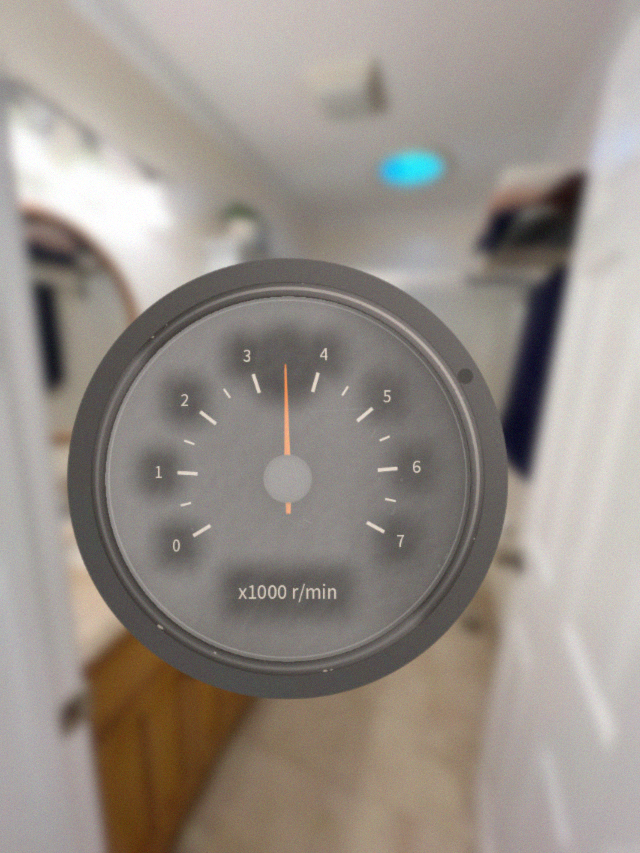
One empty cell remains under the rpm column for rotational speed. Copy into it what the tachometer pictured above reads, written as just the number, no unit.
3500
